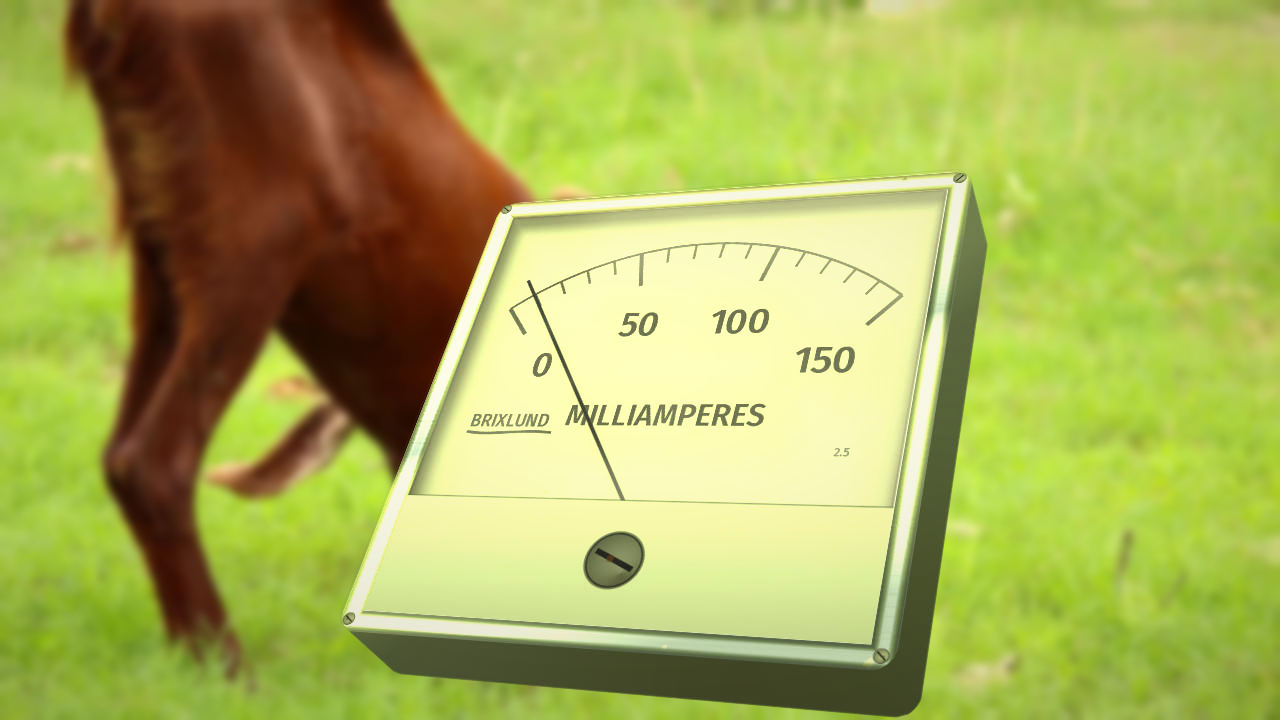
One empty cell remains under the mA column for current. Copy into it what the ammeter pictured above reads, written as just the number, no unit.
10
